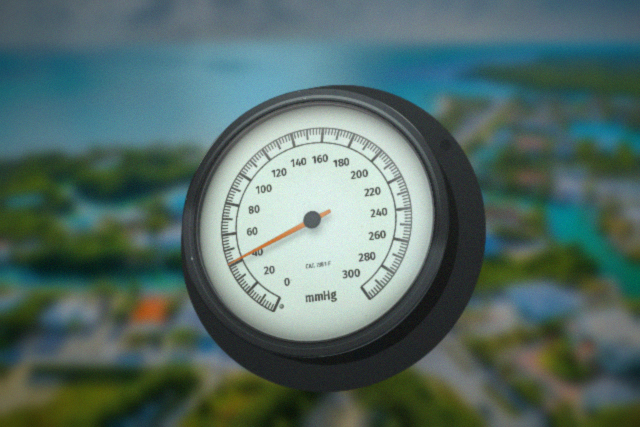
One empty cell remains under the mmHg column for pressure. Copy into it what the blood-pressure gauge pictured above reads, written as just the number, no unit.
40
